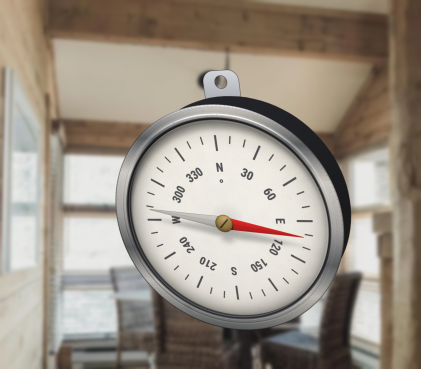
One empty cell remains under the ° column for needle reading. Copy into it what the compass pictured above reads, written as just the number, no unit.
100
